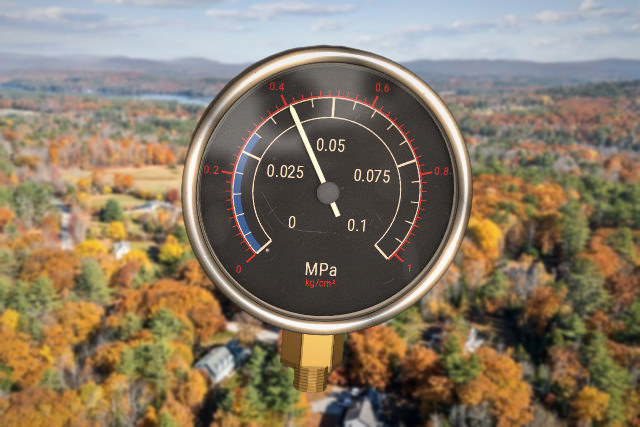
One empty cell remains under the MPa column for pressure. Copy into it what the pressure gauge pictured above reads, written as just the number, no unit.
0.04
